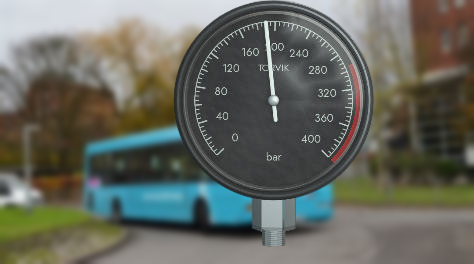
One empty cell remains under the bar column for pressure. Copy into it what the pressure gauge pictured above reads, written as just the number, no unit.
190
